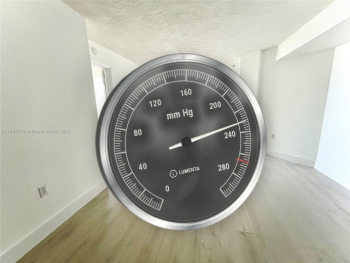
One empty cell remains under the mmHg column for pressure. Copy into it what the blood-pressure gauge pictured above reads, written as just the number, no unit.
230
